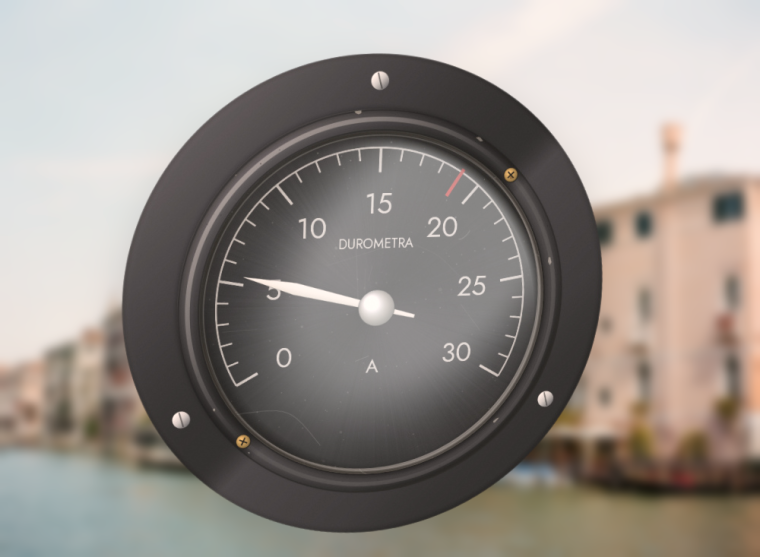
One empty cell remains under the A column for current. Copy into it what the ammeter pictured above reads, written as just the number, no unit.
5.5
